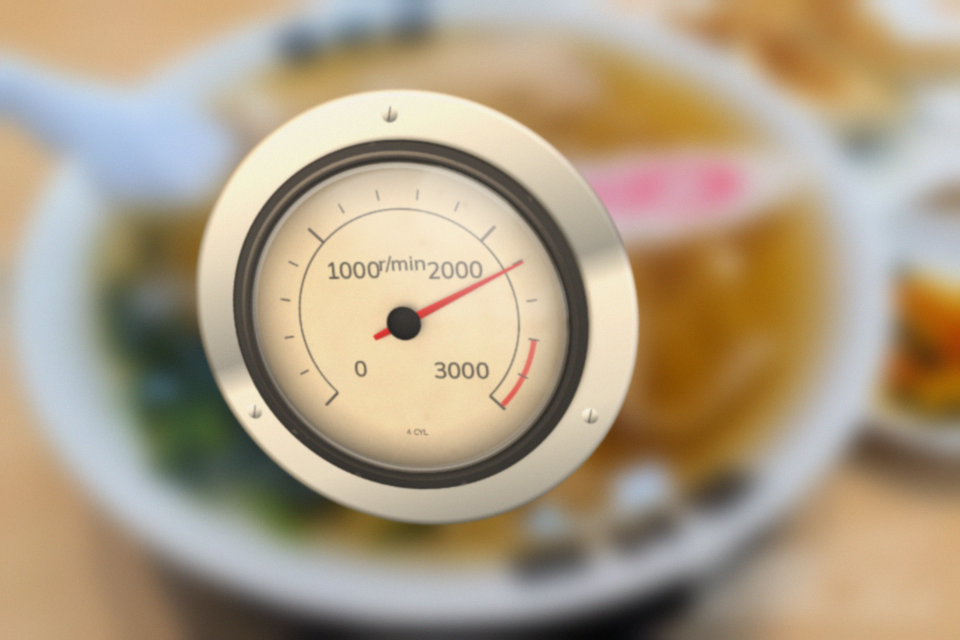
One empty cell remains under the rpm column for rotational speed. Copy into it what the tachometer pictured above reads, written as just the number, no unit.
2200
